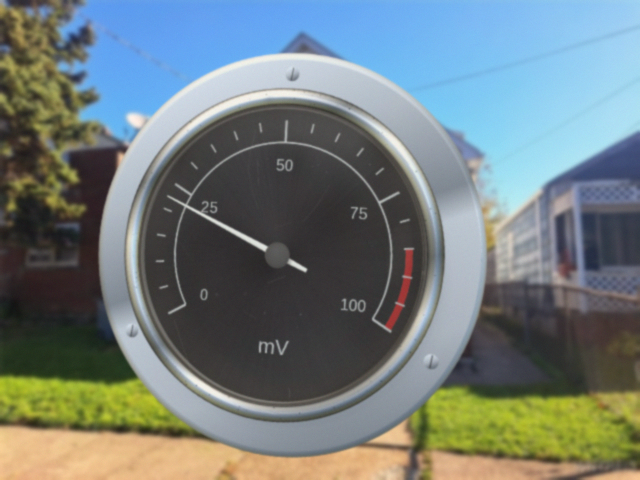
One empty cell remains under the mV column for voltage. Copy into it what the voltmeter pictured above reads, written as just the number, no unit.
22.5
